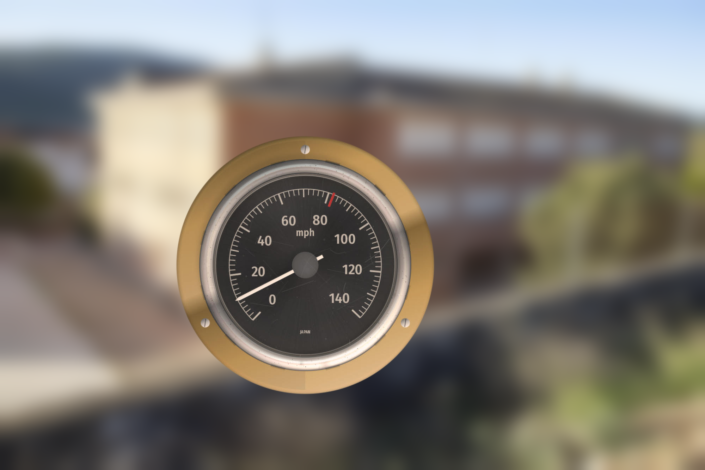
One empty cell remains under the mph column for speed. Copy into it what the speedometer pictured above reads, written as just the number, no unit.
10
